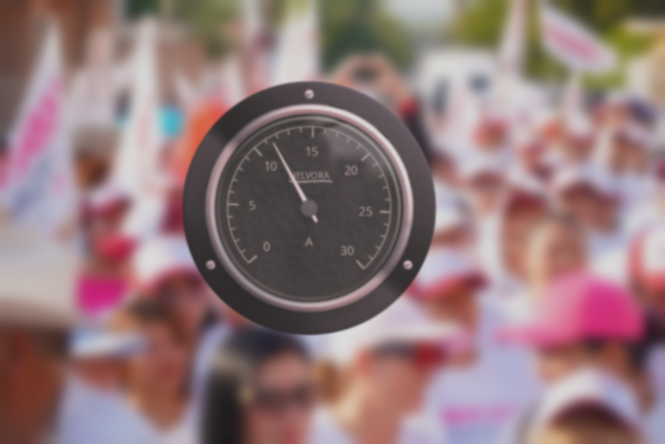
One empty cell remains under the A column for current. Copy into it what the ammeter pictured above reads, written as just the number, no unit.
11.5
